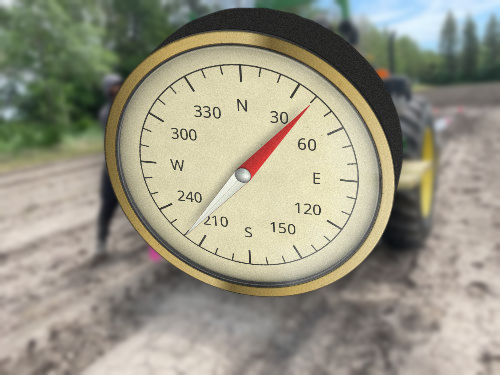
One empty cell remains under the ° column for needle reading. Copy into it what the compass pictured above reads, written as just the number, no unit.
40
